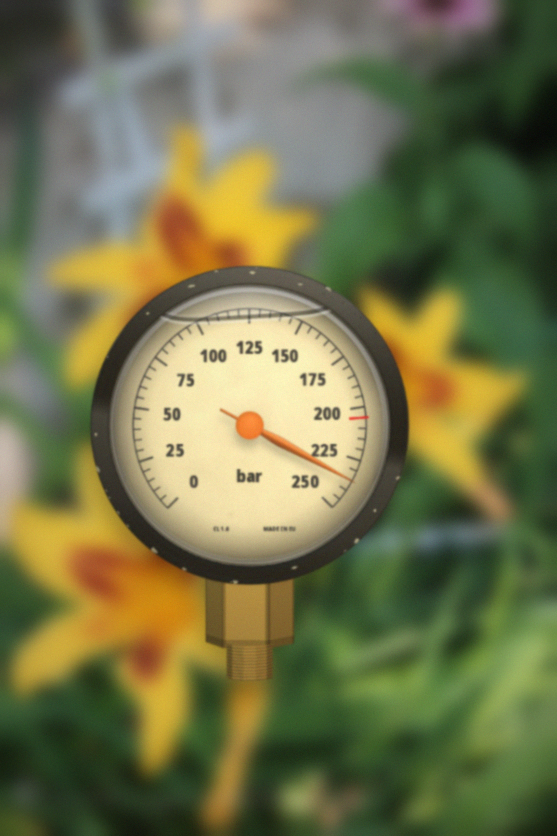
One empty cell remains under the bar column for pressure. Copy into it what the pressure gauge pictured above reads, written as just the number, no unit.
235
